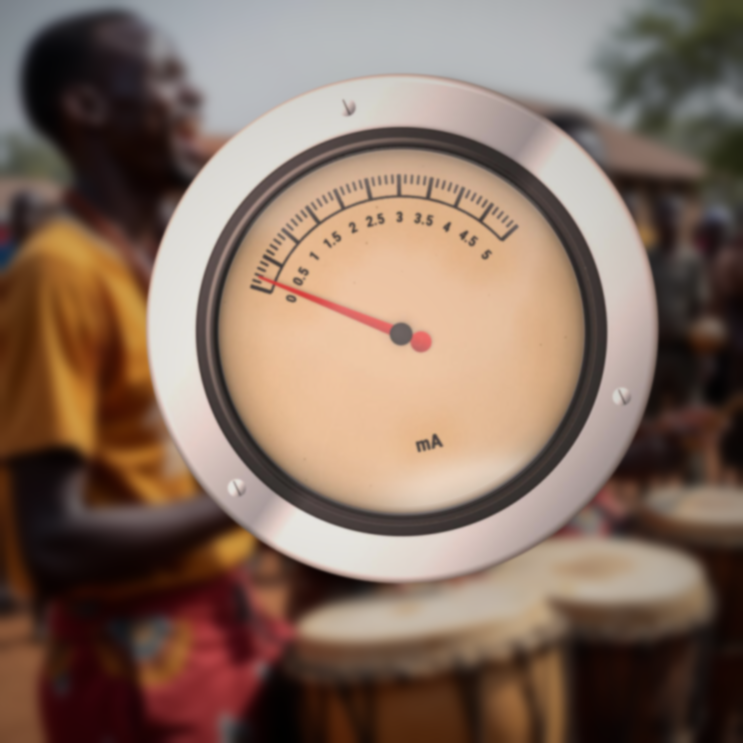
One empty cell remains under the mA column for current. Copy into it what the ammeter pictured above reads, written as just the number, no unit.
0.2
